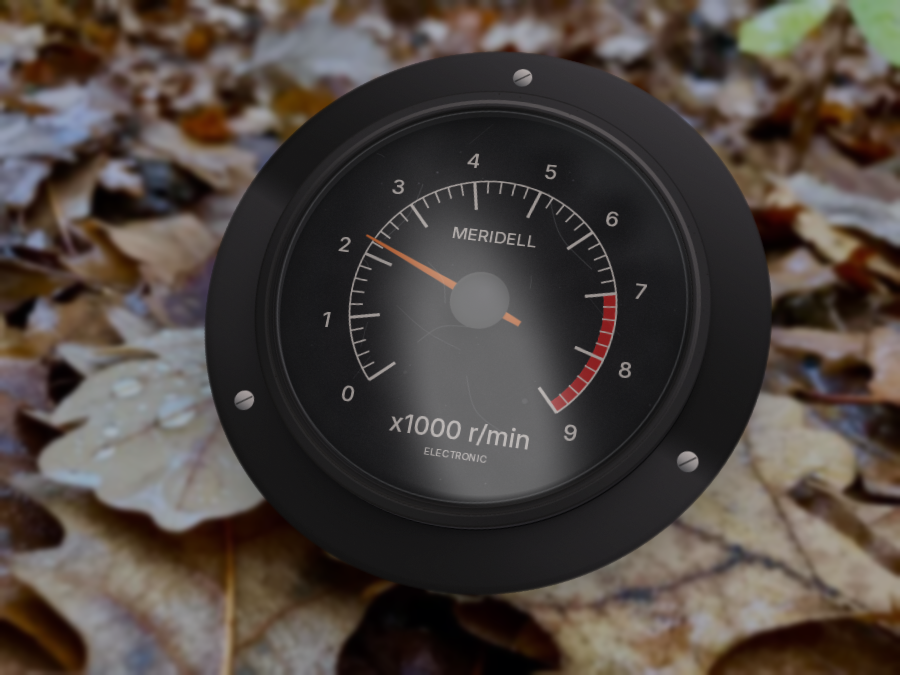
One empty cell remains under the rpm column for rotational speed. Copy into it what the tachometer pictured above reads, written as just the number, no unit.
2200
